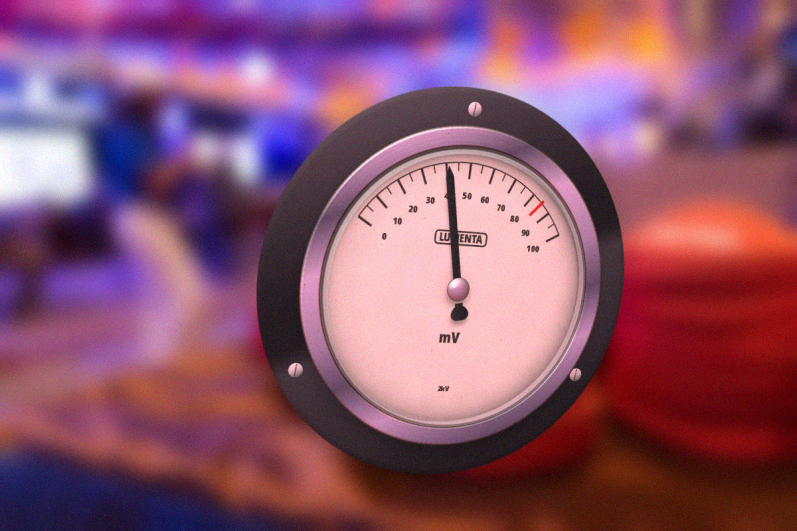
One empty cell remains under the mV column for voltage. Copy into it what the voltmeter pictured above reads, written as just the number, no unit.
40
